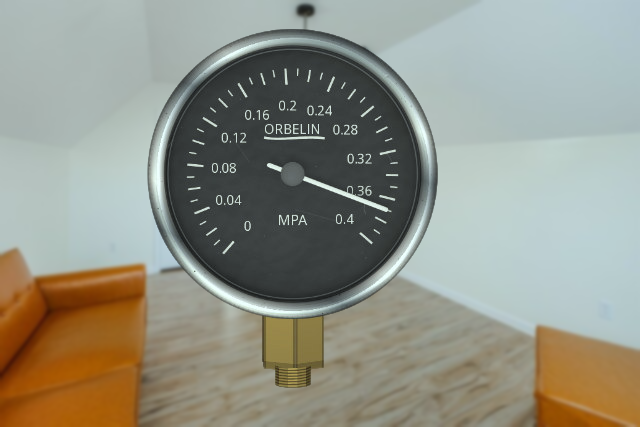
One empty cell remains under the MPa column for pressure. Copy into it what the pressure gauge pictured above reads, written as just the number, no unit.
0.37
